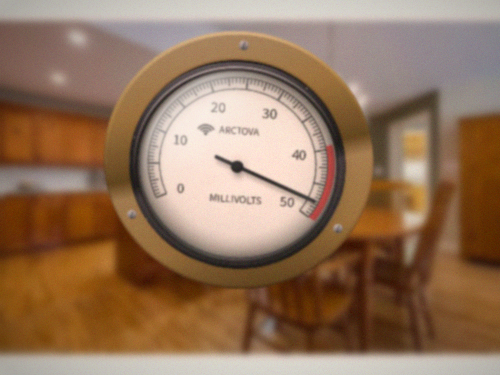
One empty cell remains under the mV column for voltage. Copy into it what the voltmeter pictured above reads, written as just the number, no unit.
47.5
